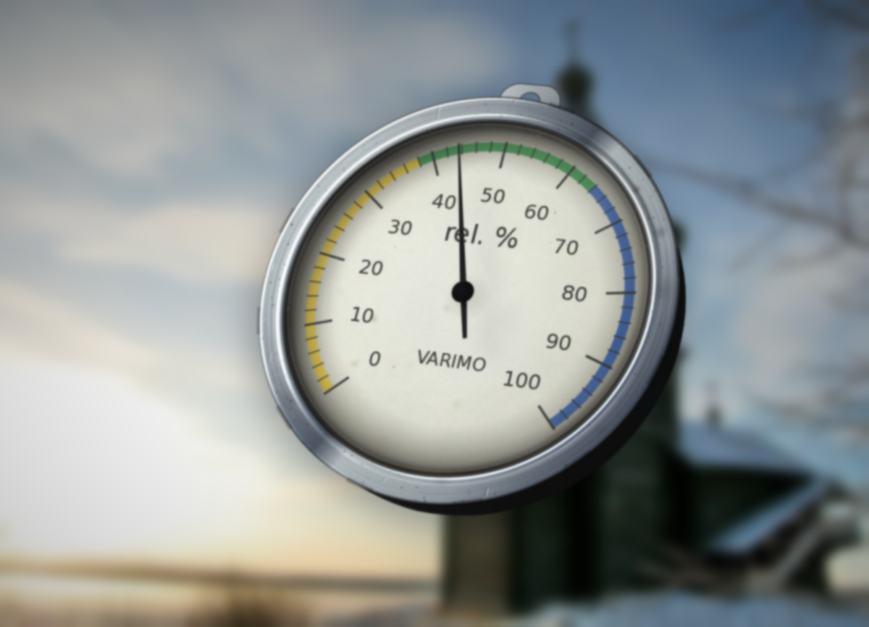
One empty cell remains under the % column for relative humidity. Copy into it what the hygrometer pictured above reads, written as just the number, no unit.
44
